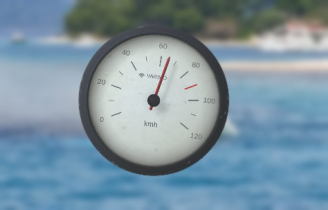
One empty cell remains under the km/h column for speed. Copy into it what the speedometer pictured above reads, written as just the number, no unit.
65
